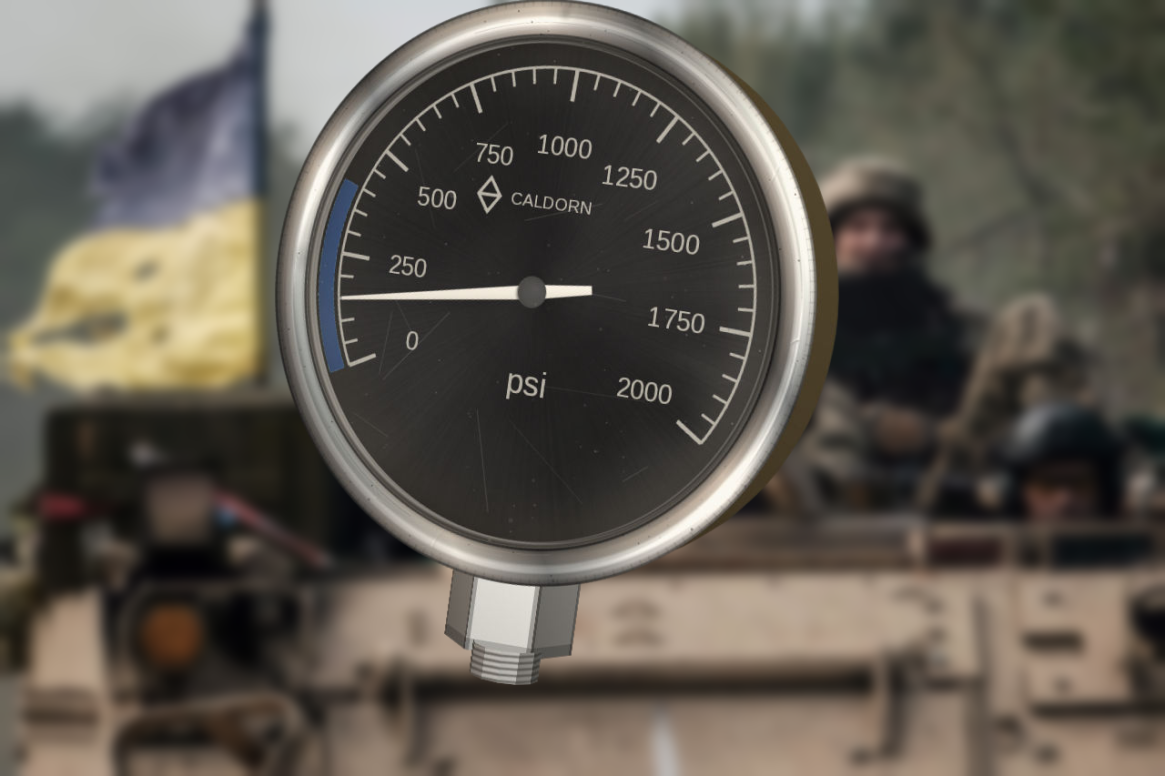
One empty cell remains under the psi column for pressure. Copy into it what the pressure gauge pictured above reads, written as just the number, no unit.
150
